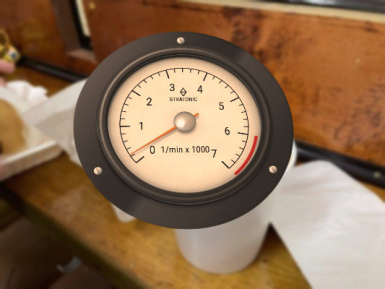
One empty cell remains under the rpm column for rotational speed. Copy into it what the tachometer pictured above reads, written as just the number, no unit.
200
